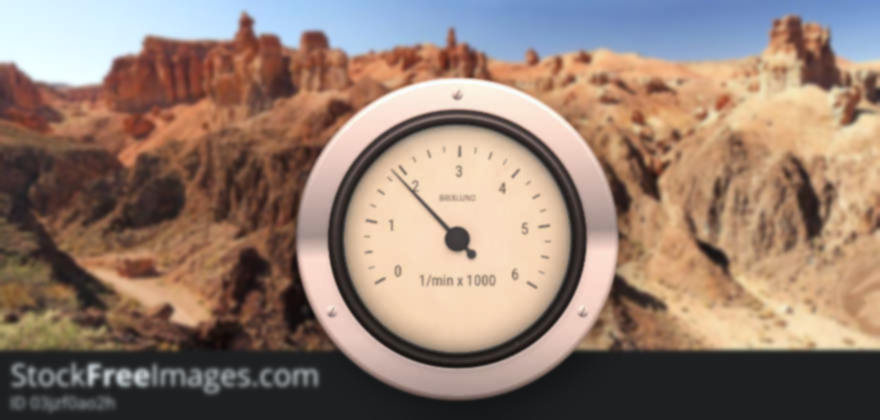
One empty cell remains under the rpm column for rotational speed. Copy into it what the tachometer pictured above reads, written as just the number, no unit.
1875
